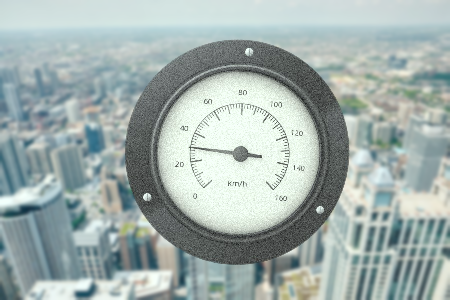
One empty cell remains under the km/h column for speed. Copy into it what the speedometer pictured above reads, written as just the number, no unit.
30
